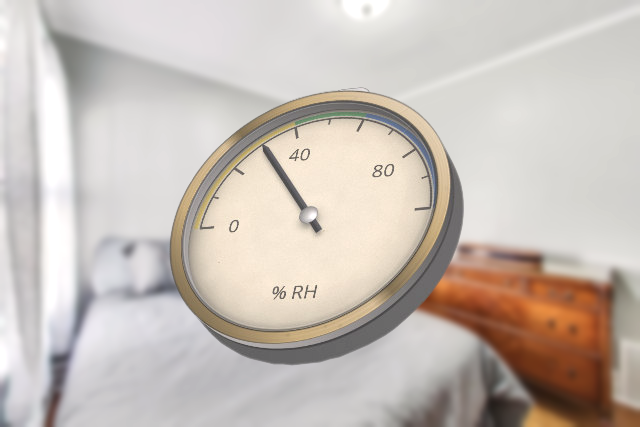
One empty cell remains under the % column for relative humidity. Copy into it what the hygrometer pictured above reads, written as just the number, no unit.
30
